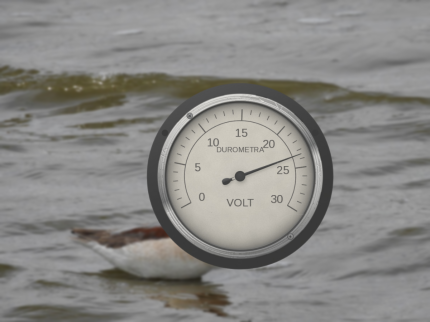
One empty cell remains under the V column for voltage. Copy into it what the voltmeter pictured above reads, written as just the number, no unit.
23.5
